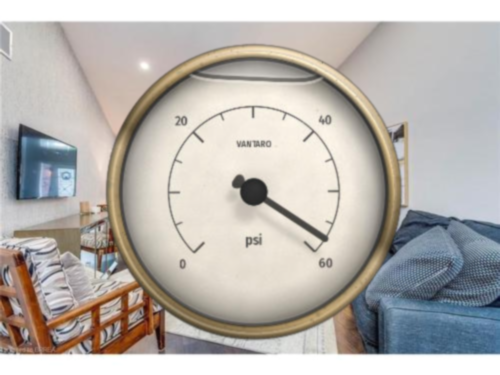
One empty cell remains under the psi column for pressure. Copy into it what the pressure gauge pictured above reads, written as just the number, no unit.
57.5
